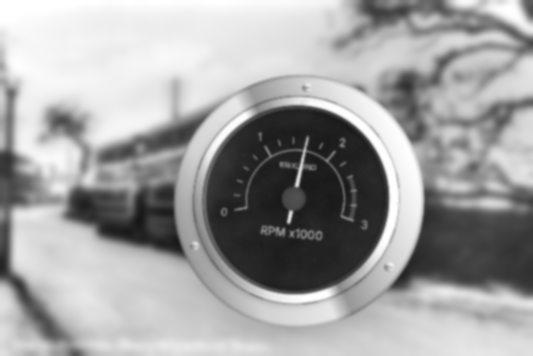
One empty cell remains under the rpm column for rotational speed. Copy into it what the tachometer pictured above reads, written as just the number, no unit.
1600
